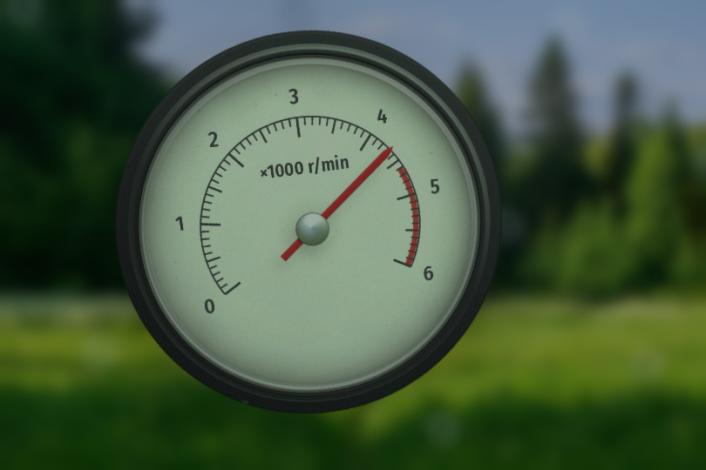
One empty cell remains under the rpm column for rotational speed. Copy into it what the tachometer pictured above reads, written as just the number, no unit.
4300
